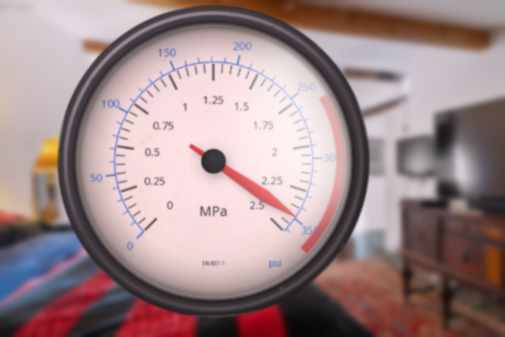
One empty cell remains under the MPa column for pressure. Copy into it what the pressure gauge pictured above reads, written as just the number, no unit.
2.4
